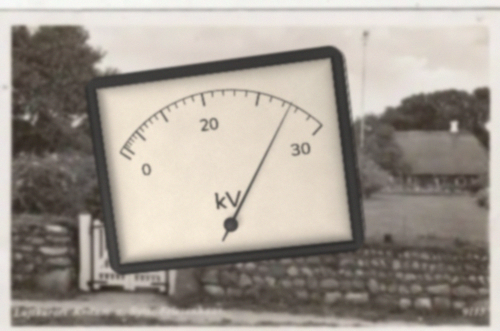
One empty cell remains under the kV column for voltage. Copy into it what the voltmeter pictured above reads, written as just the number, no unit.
27.5
